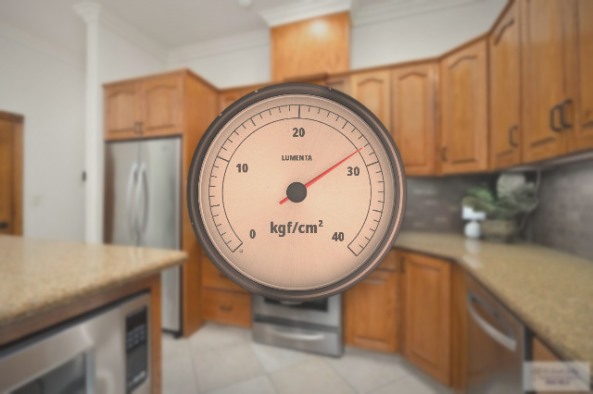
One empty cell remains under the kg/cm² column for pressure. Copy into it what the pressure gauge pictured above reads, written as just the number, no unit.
28
